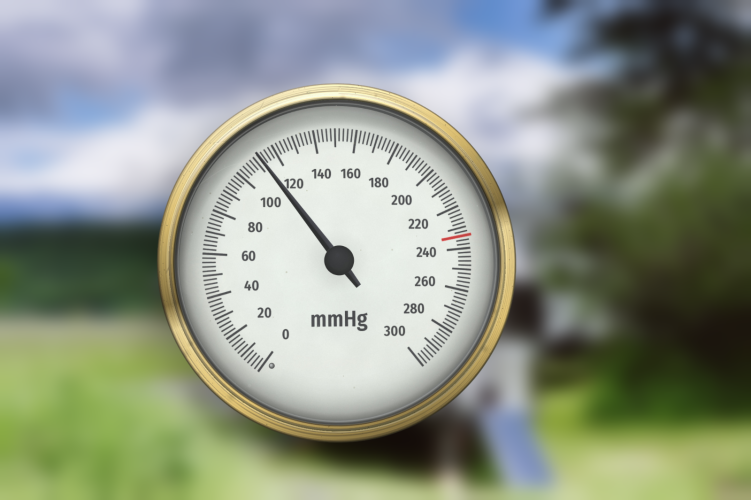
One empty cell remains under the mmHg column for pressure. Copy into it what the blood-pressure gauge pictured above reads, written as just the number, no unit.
112
